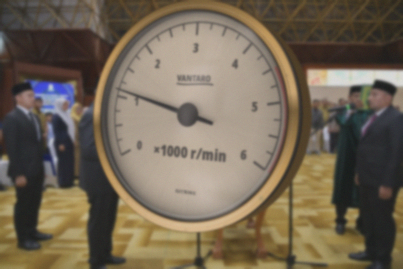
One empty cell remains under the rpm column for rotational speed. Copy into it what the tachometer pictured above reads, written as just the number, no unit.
1125
